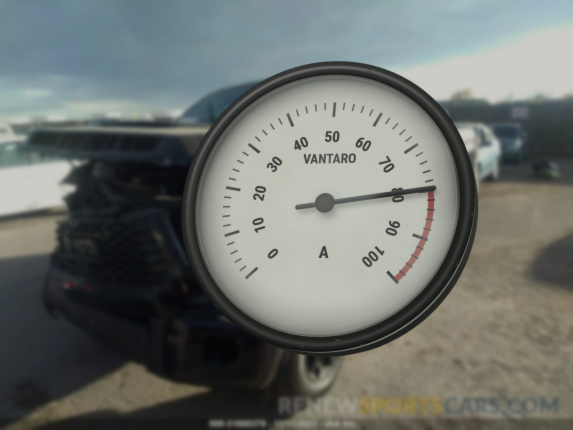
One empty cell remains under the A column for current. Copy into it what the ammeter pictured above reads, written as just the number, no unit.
80
